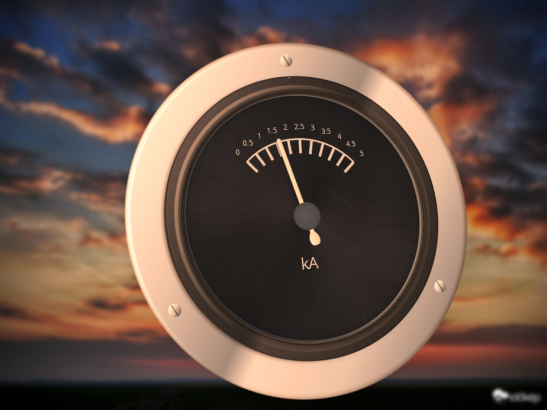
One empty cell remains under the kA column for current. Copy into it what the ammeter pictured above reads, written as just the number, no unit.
1.5
